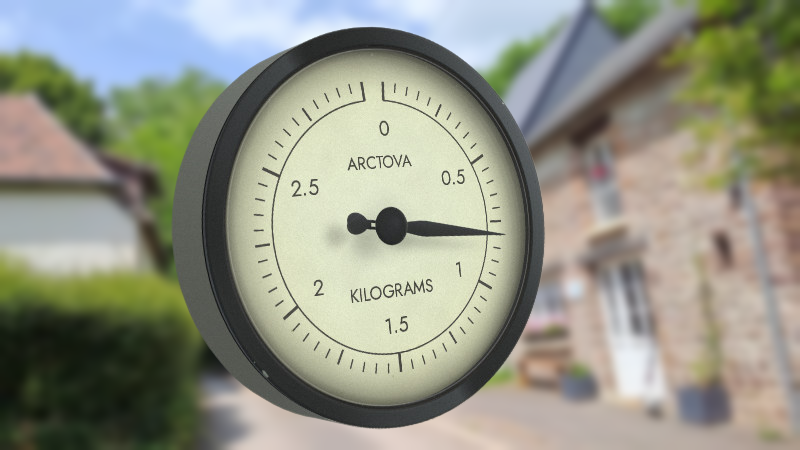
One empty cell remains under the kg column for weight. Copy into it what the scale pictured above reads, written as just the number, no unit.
0.8
